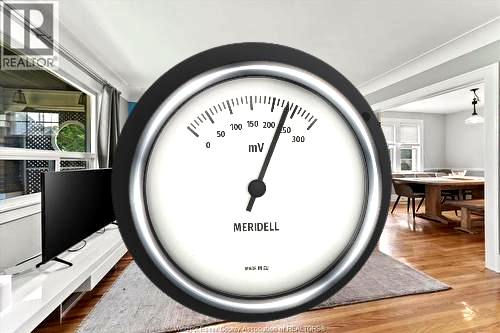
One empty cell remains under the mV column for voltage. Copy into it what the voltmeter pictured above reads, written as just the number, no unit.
230
